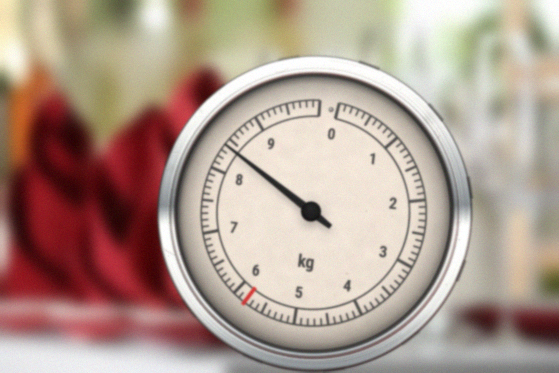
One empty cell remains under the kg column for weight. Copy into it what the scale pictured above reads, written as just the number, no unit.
8.4
